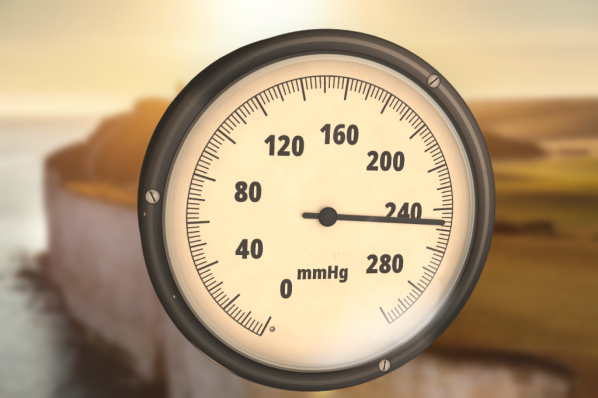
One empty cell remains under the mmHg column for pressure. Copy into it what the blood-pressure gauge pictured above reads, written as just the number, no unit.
246
